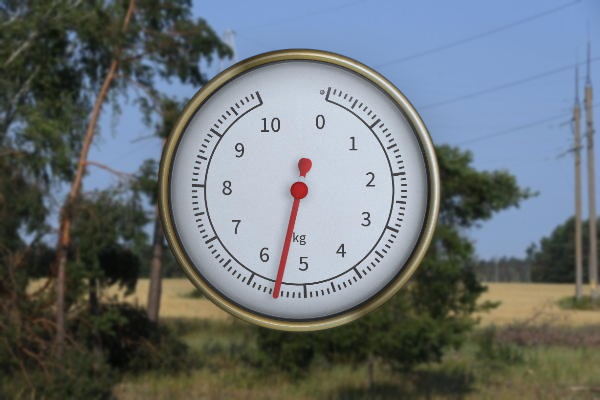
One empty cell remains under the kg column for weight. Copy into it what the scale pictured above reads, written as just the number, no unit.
5.5
